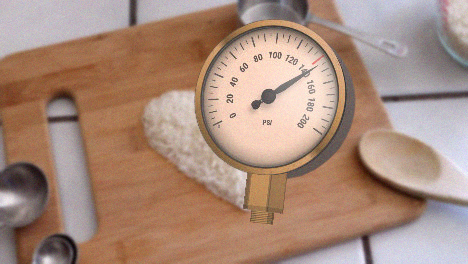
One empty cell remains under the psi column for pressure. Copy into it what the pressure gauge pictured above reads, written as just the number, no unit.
145
